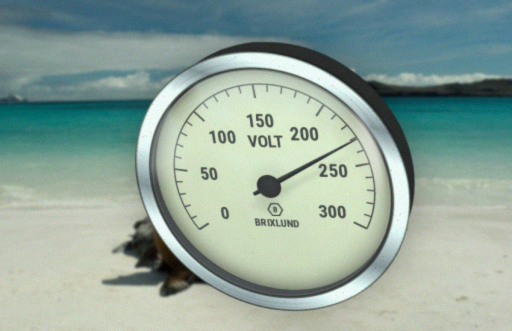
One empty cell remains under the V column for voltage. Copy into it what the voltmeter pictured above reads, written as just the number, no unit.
230
